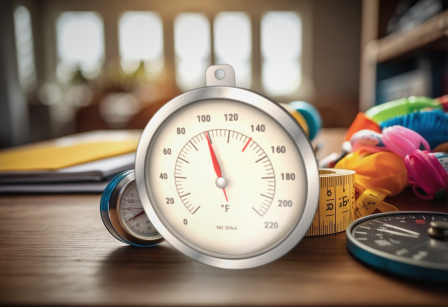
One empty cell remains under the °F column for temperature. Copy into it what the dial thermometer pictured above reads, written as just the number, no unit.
100
